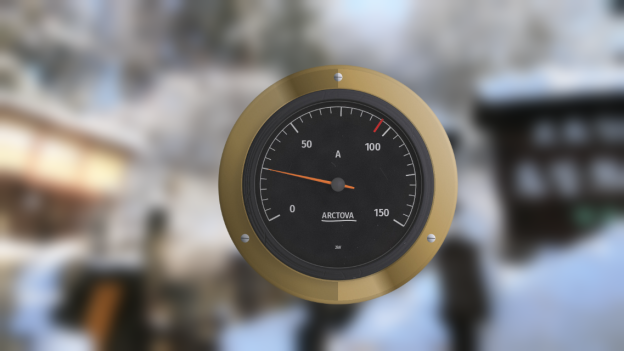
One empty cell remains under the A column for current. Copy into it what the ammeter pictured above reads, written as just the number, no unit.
25
